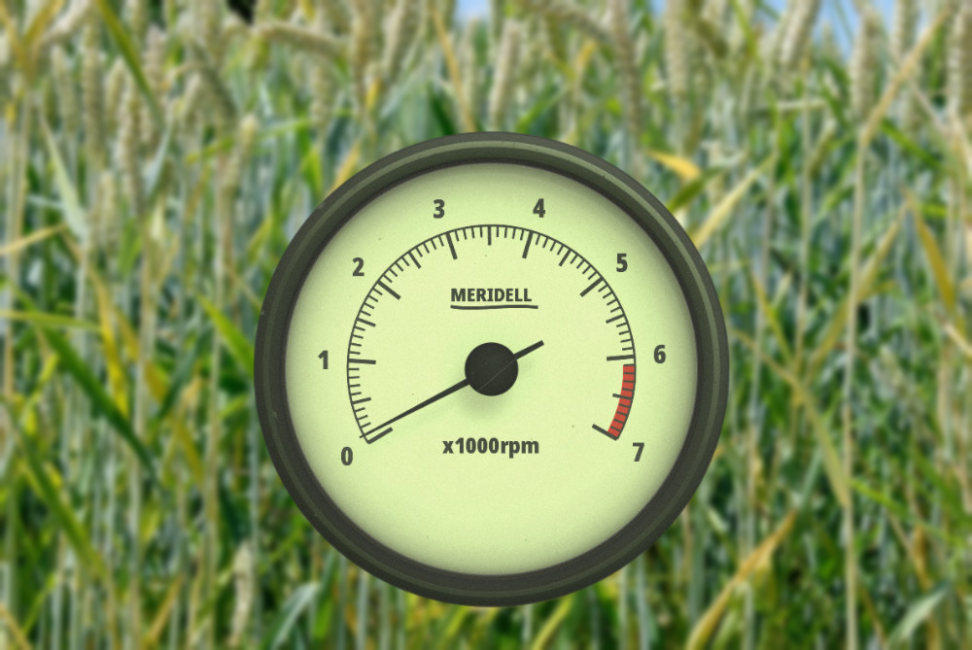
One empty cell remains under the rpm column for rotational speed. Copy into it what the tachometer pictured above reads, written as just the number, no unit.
100
